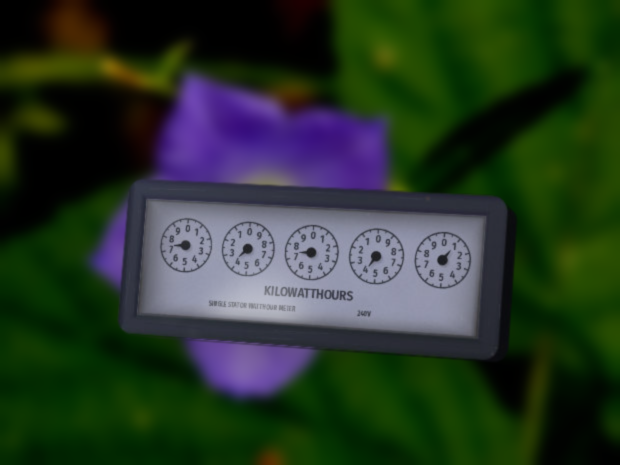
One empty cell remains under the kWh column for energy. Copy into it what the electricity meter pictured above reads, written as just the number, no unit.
73741
